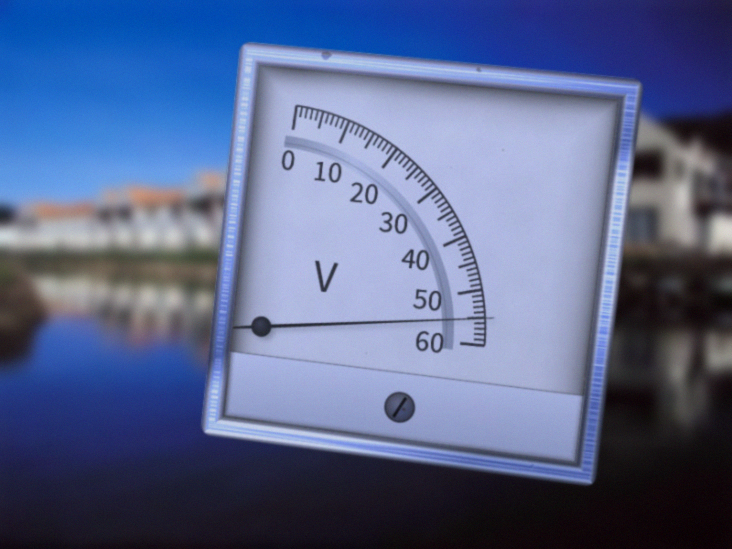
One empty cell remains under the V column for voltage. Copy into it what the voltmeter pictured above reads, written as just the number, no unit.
55
